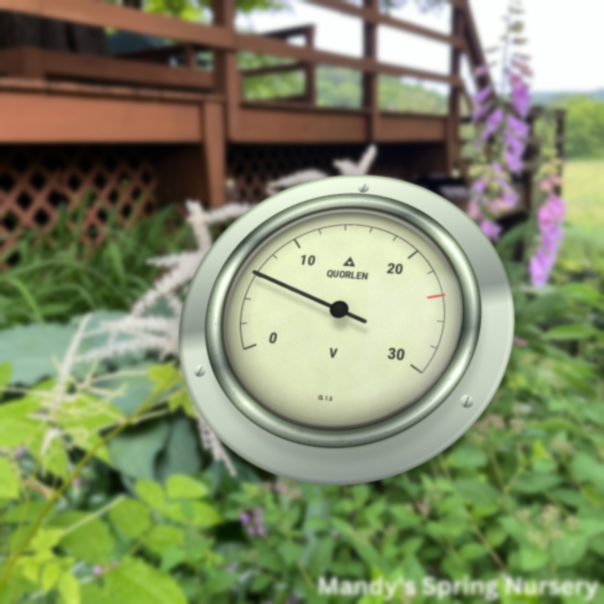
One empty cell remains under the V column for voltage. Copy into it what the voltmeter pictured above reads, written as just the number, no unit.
6
